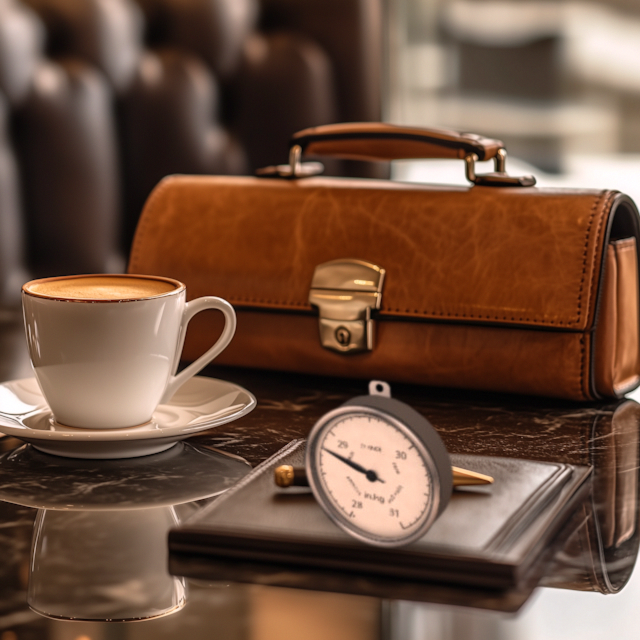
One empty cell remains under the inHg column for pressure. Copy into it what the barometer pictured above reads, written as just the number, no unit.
28.8
